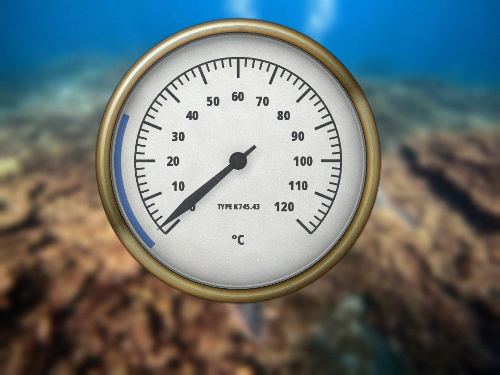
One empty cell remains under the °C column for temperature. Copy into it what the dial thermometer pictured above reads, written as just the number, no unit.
2
